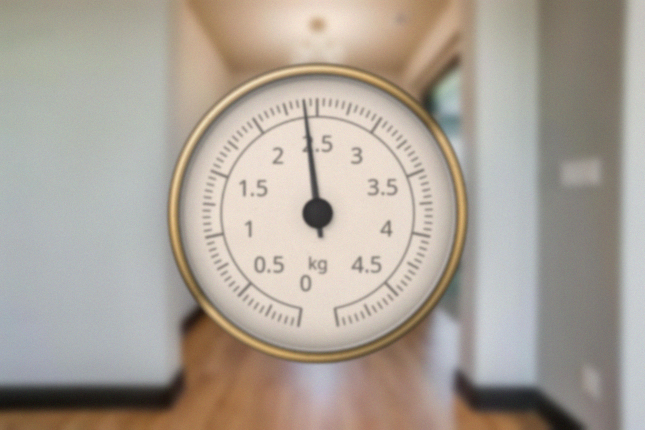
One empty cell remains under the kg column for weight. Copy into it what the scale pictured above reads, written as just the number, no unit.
2.4
